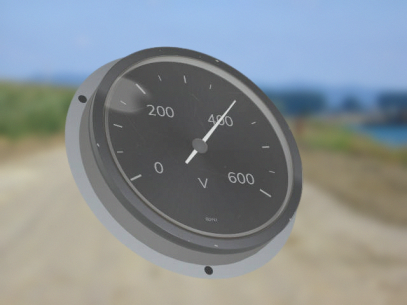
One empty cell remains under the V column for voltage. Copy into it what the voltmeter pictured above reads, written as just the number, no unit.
400
